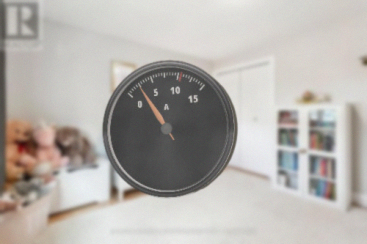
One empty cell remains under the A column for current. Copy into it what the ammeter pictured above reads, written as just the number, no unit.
2.5
